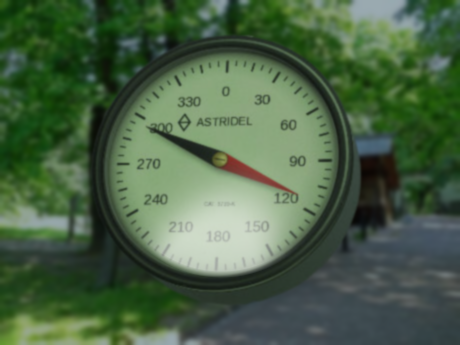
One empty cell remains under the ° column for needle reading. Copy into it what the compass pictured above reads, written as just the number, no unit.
115
